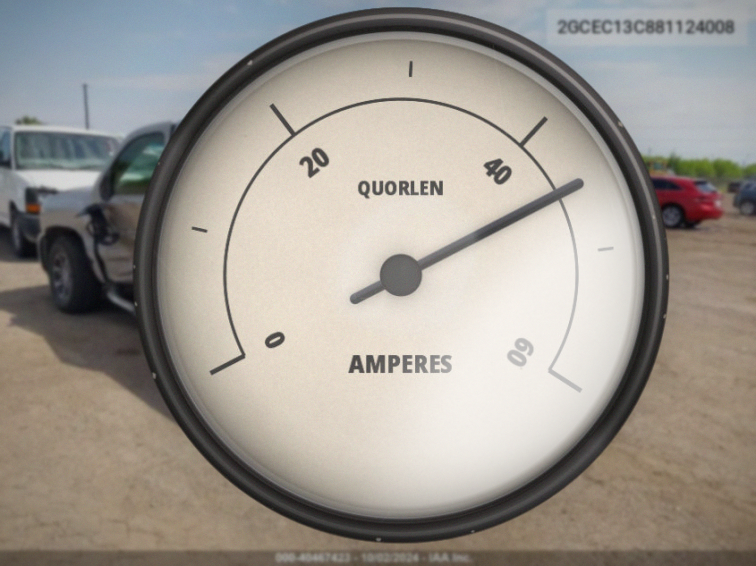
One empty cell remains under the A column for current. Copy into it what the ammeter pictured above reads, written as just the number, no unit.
45
